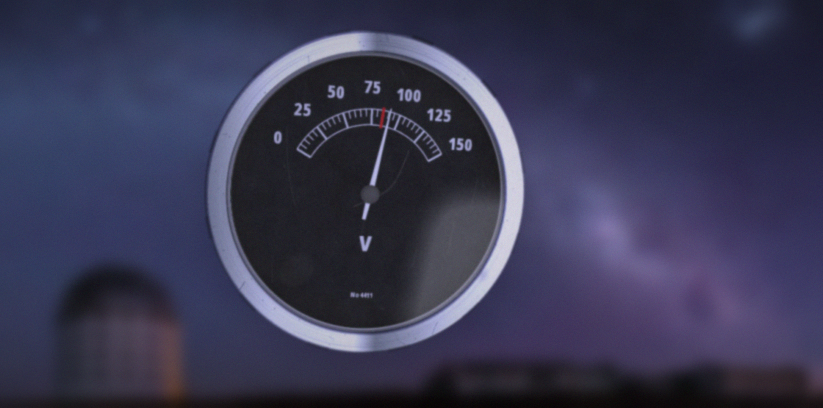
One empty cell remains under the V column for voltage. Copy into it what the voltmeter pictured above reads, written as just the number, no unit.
90
